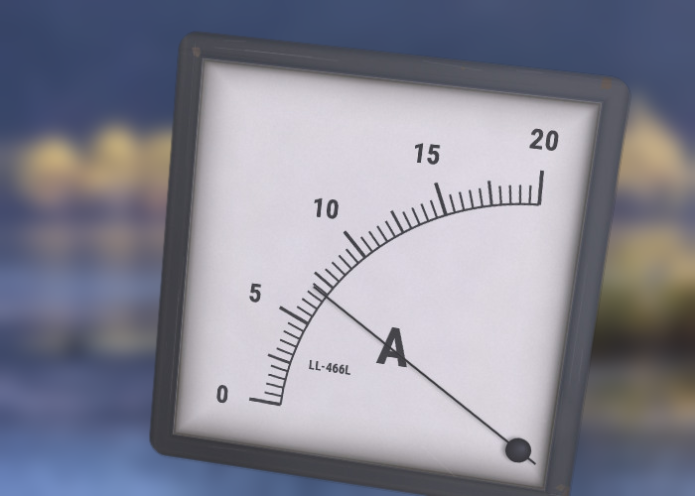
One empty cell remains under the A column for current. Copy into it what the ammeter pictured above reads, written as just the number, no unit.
7
